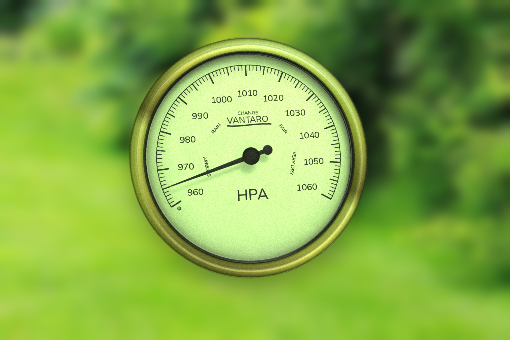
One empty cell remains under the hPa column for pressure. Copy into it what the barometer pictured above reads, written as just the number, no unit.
965
